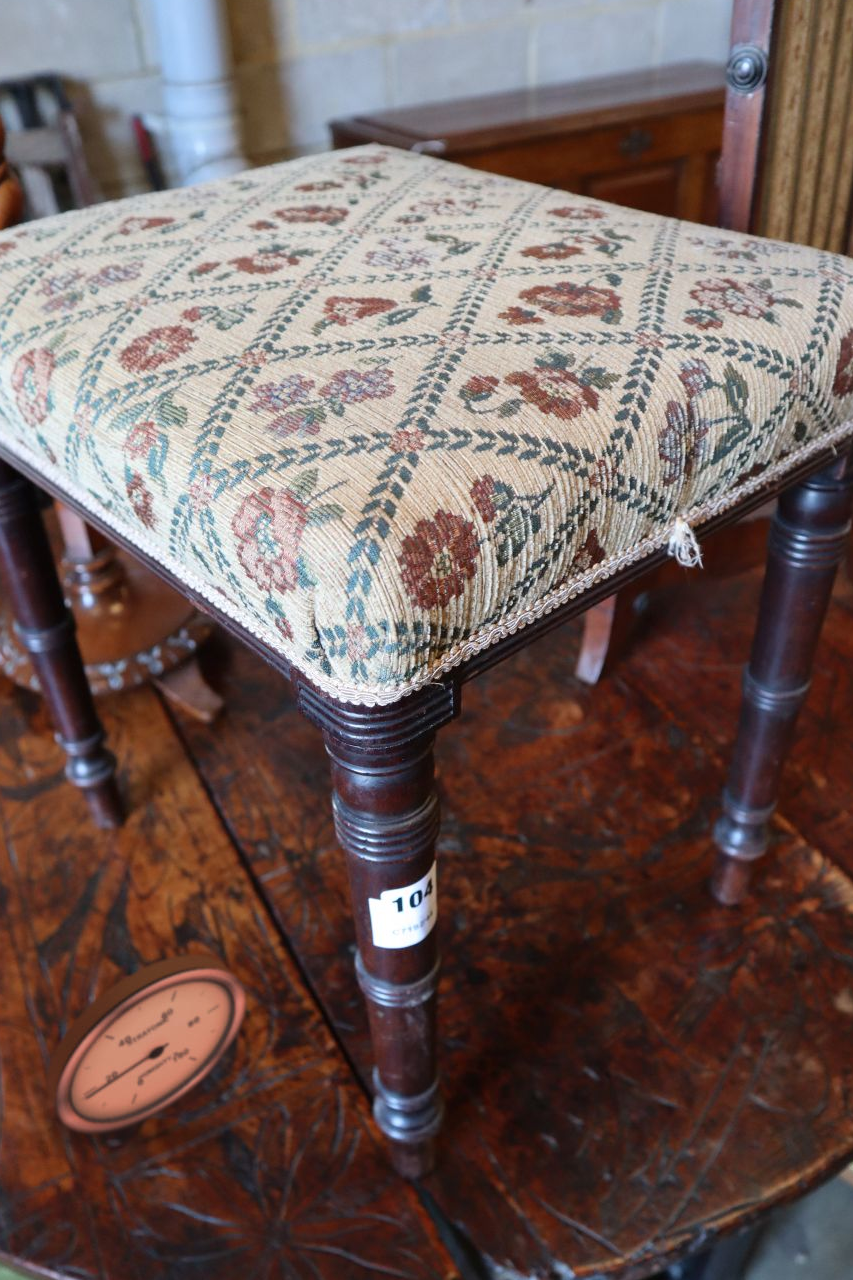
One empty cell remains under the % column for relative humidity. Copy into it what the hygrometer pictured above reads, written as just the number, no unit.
20
